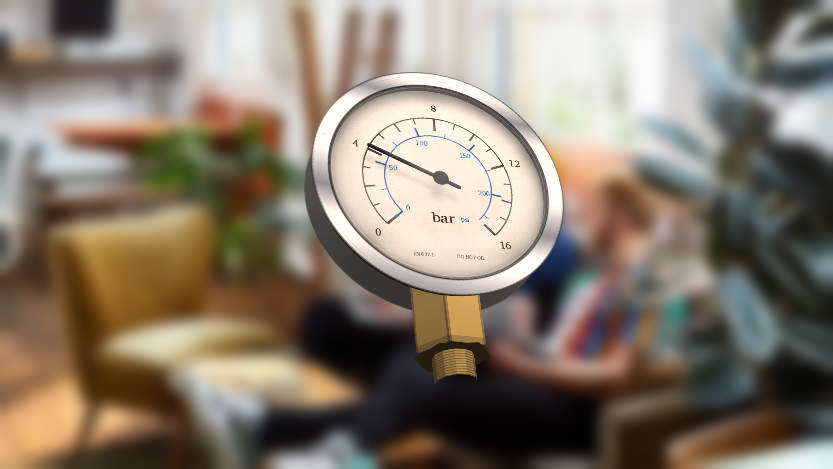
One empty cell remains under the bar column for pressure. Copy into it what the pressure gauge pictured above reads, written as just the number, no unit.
4
